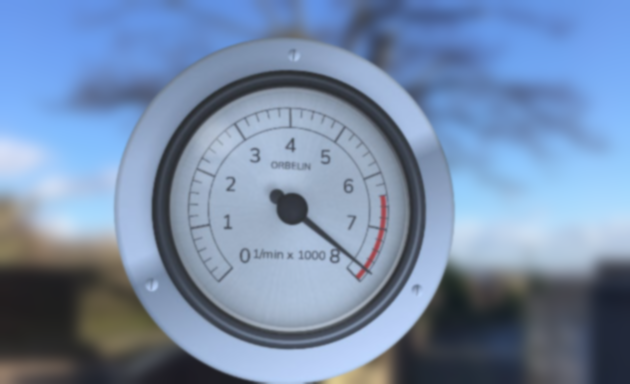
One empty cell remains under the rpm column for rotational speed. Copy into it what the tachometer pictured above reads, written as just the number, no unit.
7800
